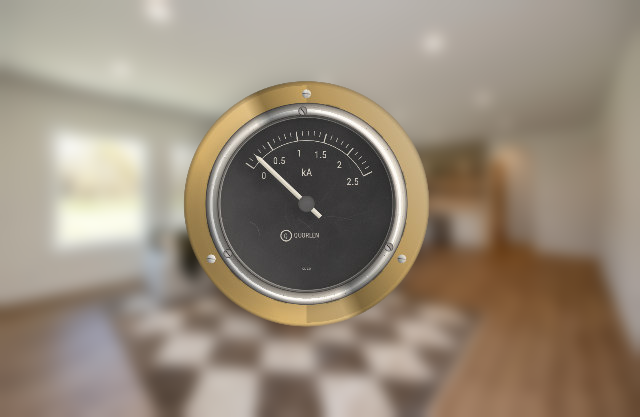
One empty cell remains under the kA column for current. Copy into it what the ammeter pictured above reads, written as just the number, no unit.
0.2
